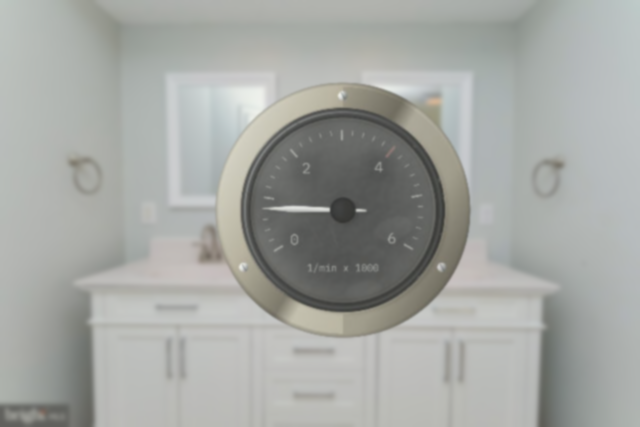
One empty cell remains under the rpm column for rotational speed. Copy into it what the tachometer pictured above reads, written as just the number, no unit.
800
